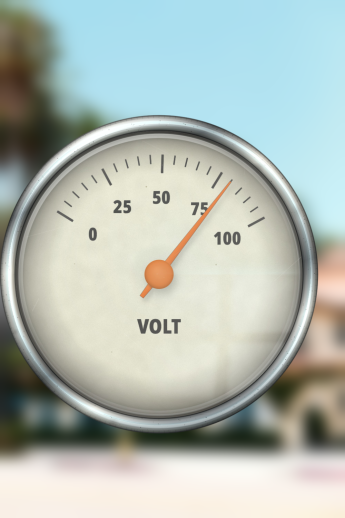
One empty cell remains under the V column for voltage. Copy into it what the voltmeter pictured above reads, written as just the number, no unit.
80
